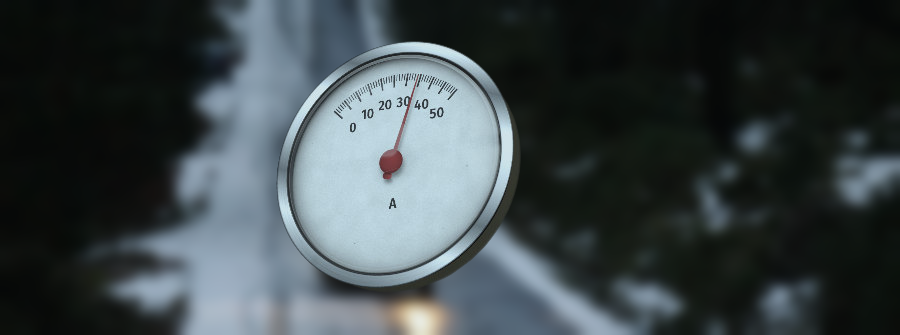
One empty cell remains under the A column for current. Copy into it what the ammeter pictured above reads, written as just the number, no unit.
35
